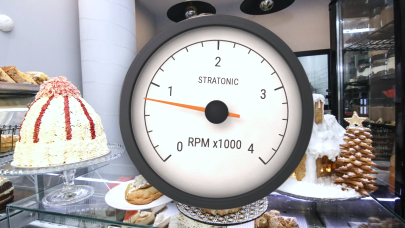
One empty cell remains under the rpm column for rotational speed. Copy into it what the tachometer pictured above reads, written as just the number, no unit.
800
